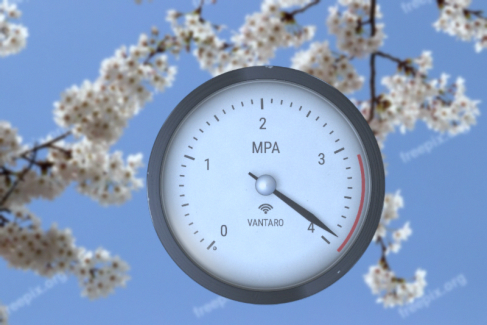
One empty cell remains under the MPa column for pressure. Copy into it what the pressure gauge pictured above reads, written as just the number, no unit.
3.9
